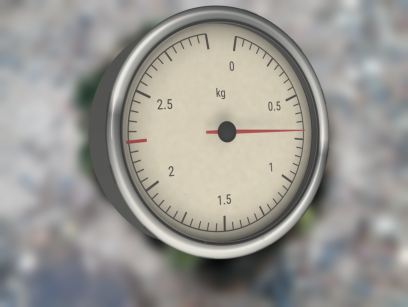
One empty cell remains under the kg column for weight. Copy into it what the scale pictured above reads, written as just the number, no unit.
0.7
